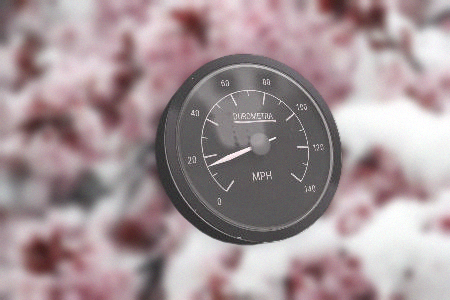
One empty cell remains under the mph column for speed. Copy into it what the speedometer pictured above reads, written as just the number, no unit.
15
